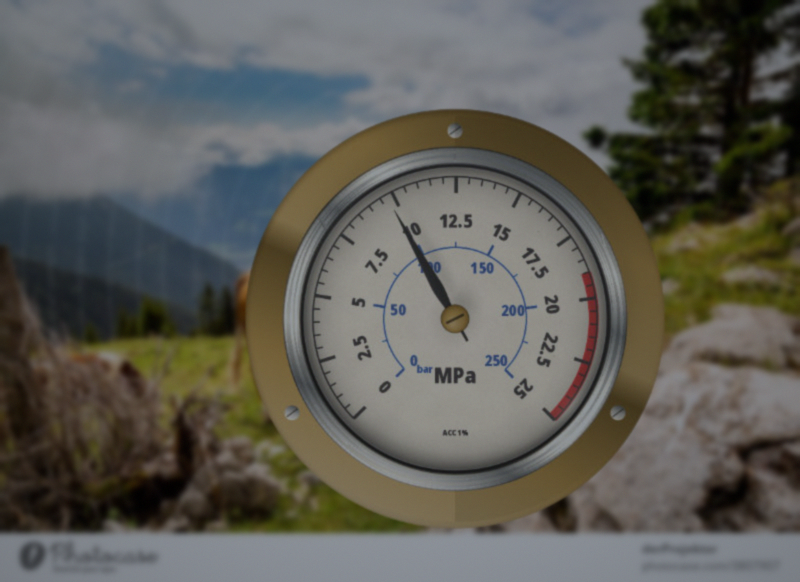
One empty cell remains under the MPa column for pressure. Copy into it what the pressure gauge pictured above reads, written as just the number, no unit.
9.75
